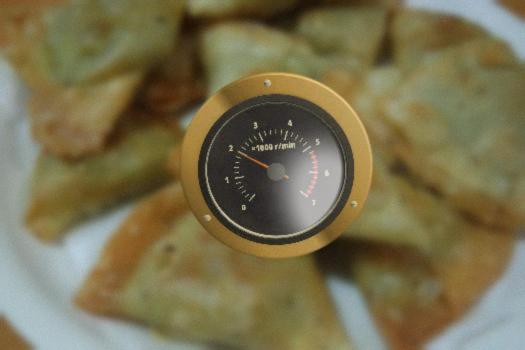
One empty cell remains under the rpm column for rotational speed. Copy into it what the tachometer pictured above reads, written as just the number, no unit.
2000
